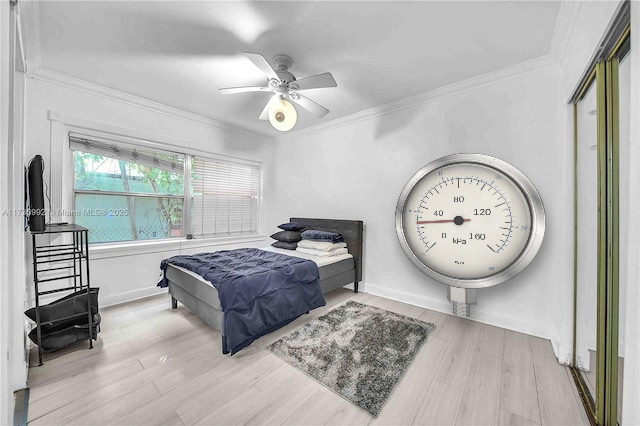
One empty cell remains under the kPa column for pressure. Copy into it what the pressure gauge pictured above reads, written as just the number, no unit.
25
